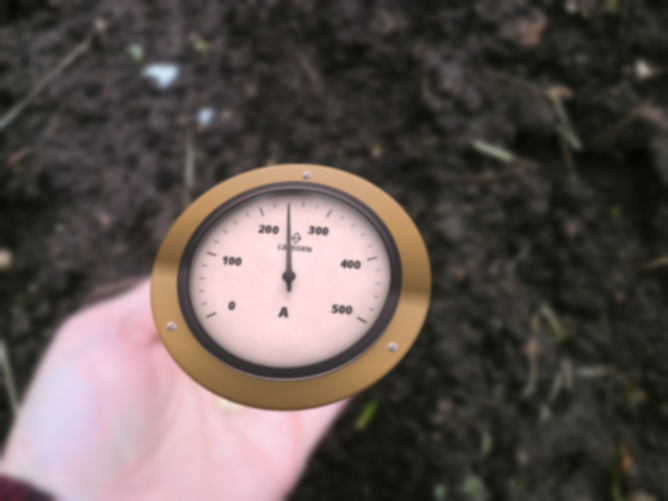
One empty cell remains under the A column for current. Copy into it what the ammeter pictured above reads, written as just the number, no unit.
240
